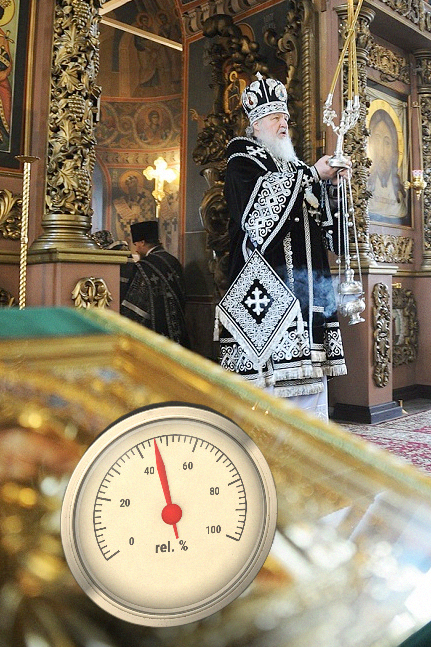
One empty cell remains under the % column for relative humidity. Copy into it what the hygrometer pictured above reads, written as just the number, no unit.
46
